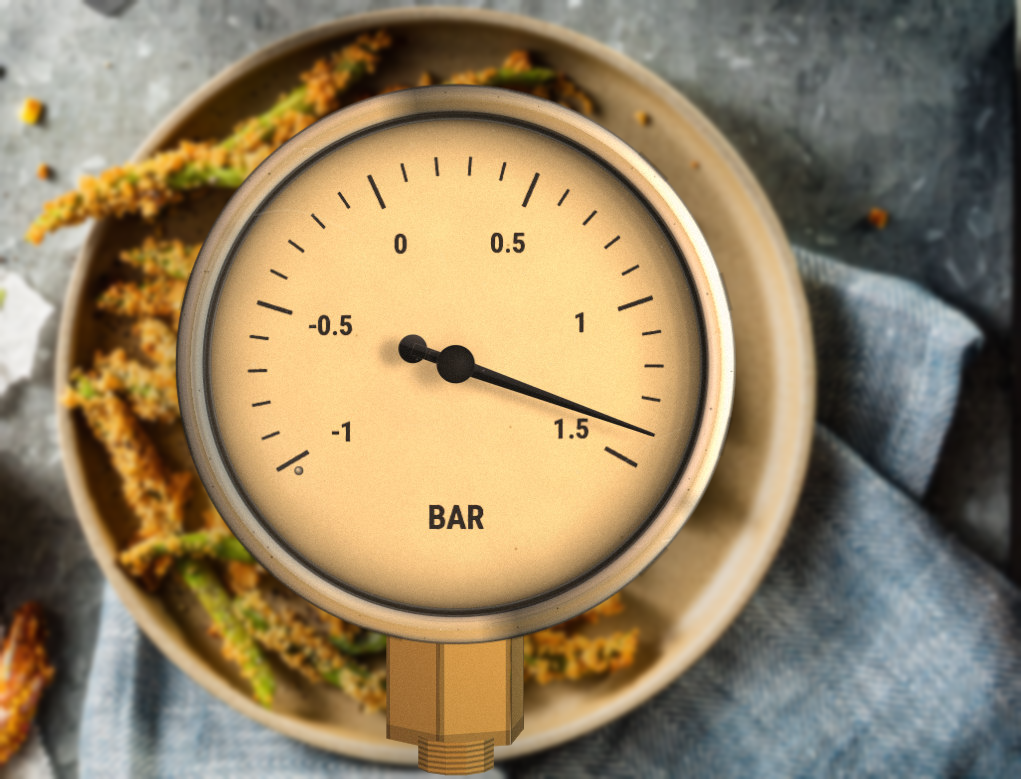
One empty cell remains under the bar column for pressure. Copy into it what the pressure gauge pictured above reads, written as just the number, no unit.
1.4
